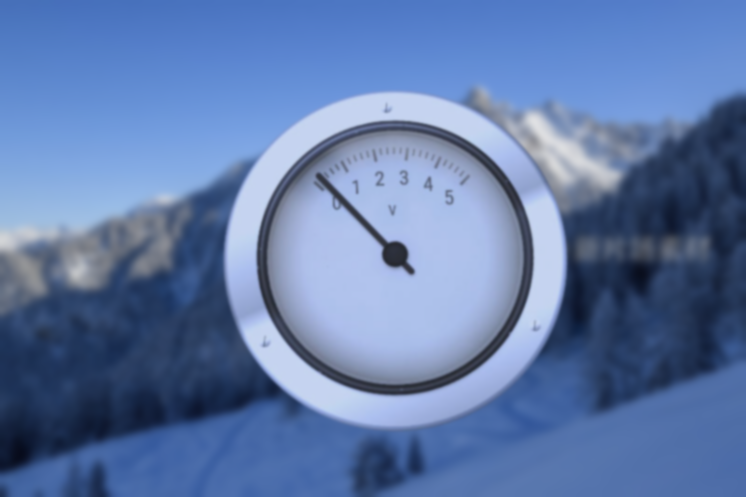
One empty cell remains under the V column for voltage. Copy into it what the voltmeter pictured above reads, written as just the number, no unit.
0.2
